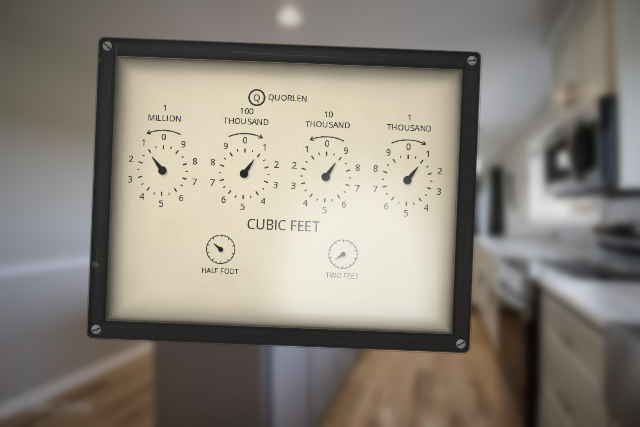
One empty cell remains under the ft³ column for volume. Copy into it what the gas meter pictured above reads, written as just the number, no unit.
109100
